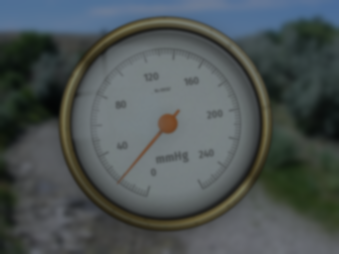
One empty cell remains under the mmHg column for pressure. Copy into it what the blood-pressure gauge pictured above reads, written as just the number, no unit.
20
